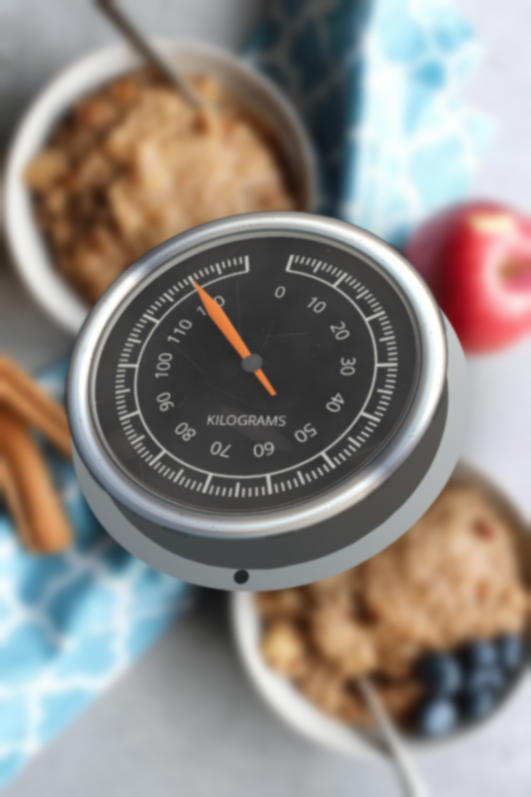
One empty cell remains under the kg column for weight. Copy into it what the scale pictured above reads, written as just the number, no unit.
120
